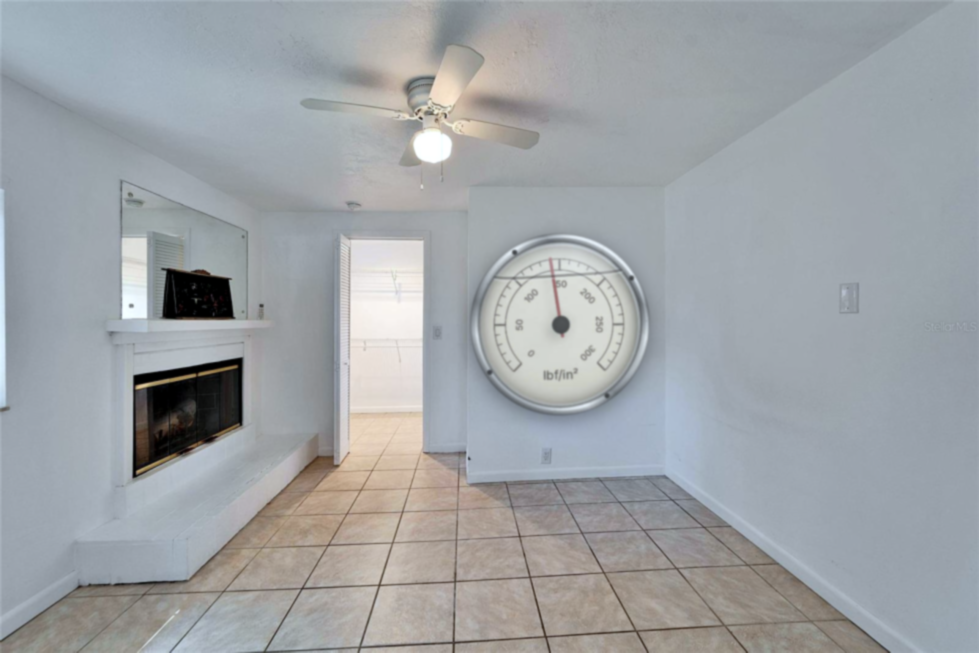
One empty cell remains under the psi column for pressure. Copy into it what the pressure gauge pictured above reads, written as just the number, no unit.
140
